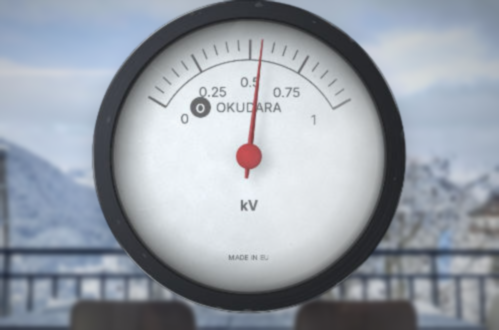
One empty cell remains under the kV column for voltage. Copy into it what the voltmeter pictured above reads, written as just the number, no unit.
0.55
